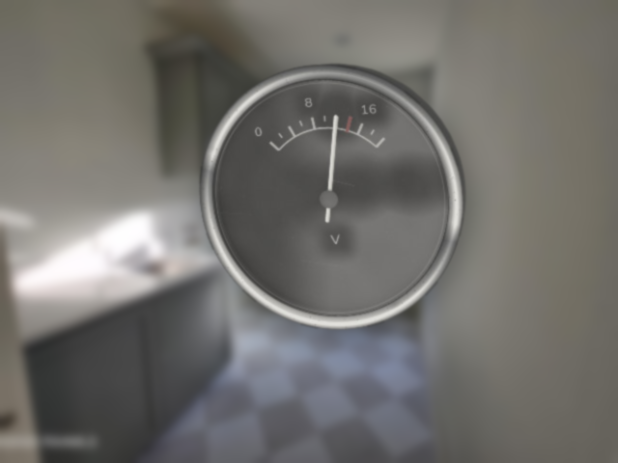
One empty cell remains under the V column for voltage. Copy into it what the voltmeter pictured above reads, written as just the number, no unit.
12
